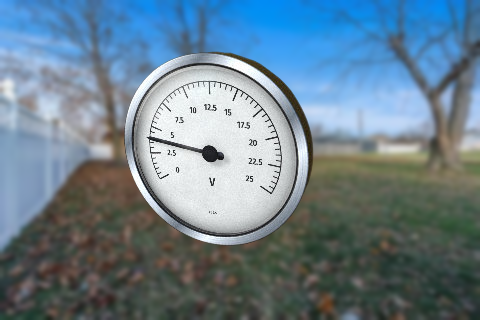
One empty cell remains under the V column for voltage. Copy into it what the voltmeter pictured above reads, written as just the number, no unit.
4
